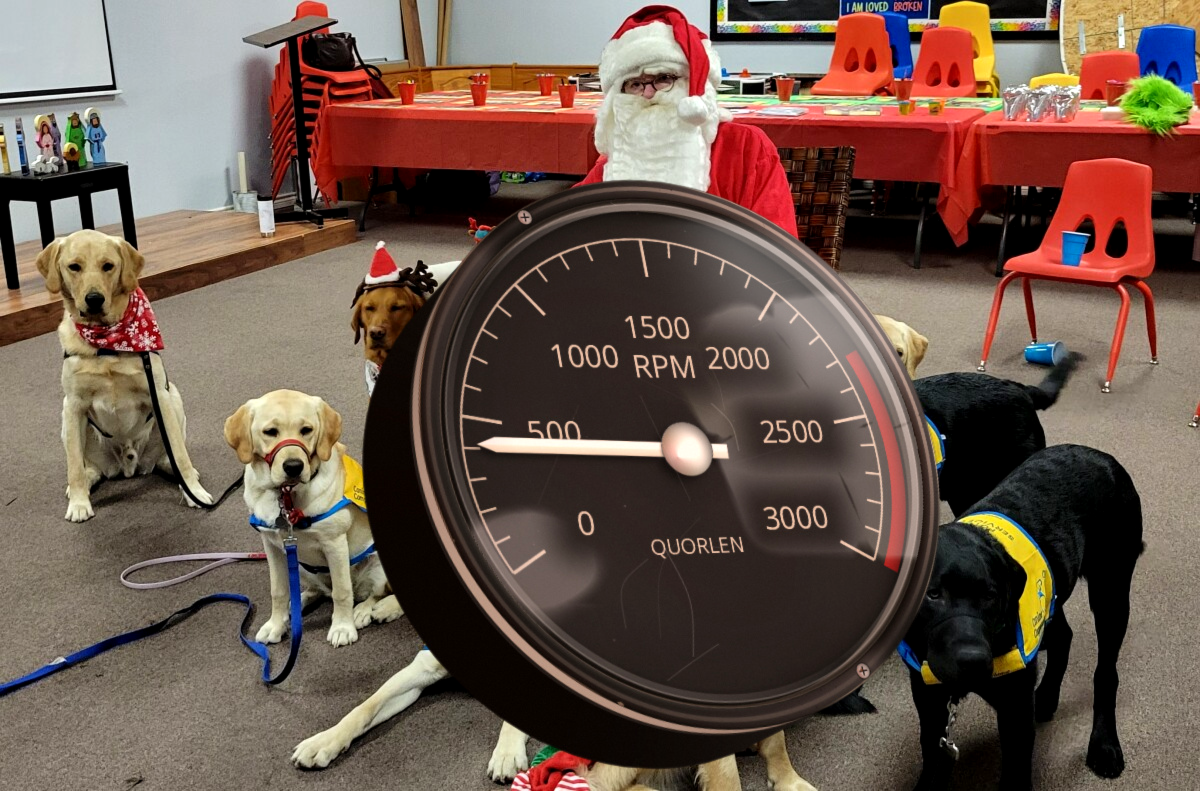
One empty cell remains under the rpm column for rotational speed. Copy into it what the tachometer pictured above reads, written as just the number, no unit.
400
